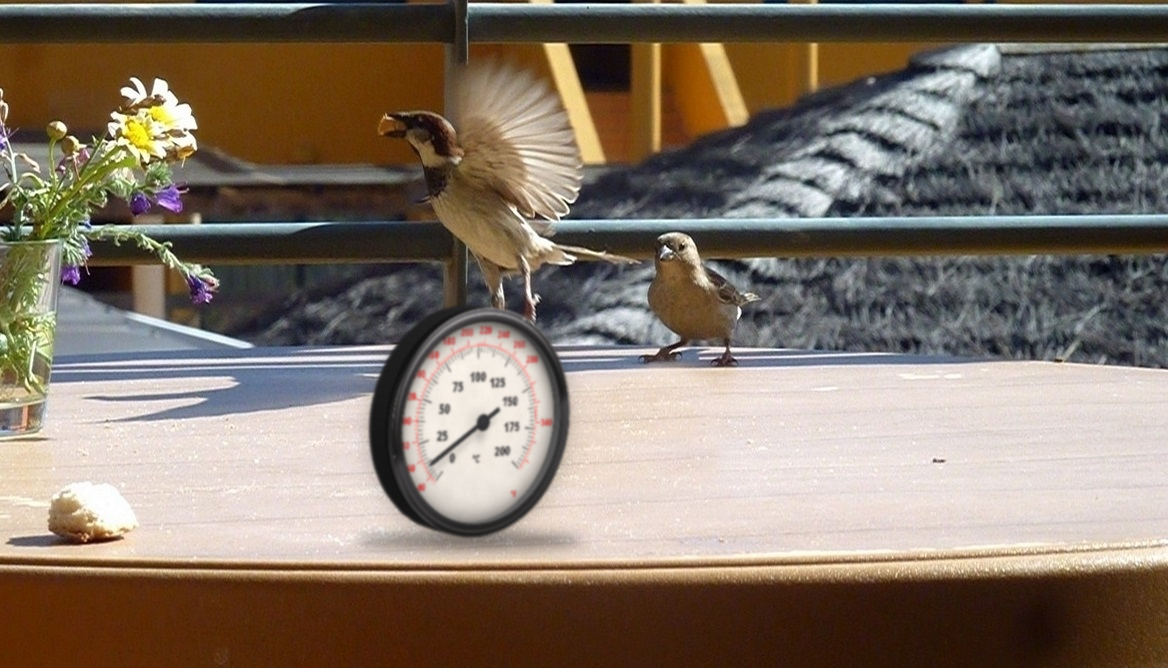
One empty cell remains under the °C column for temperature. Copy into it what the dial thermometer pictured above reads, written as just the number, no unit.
12.5
